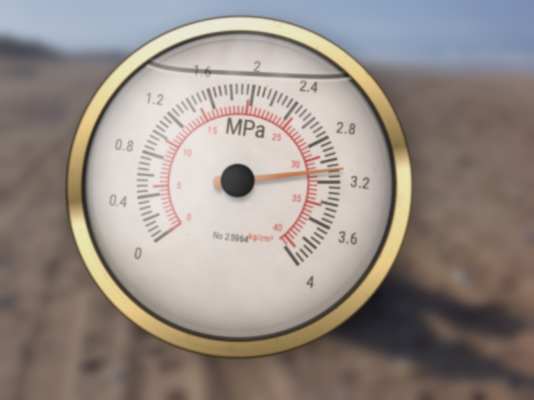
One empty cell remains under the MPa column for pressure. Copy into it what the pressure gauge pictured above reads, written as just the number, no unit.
3.1
